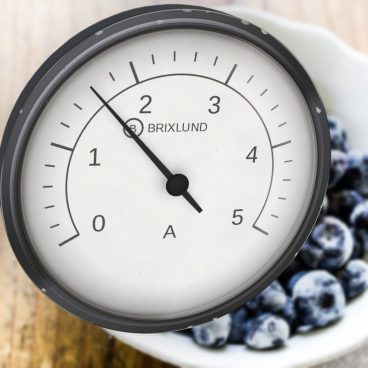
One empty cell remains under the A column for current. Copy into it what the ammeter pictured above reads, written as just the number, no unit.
1.6
